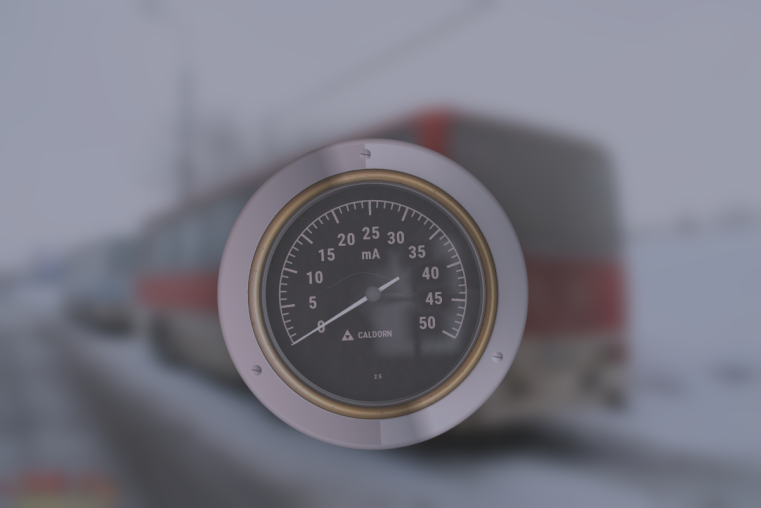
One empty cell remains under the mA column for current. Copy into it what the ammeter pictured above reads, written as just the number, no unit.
0
